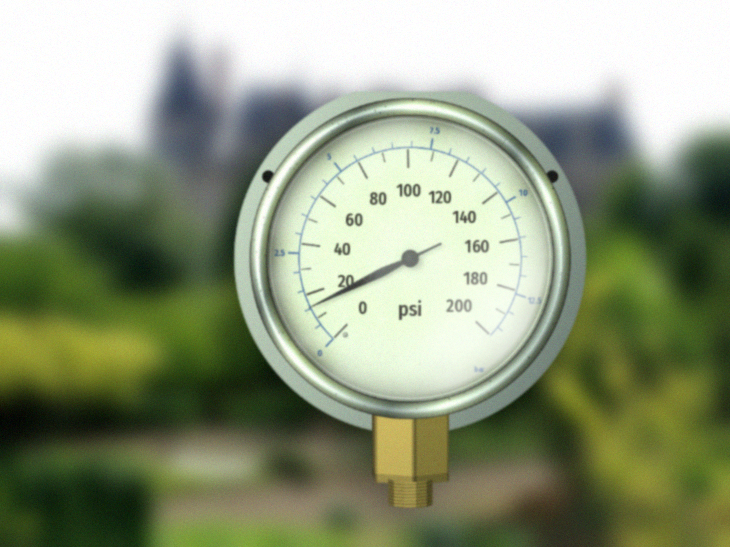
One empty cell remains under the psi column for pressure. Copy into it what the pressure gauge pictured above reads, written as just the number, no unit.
15
